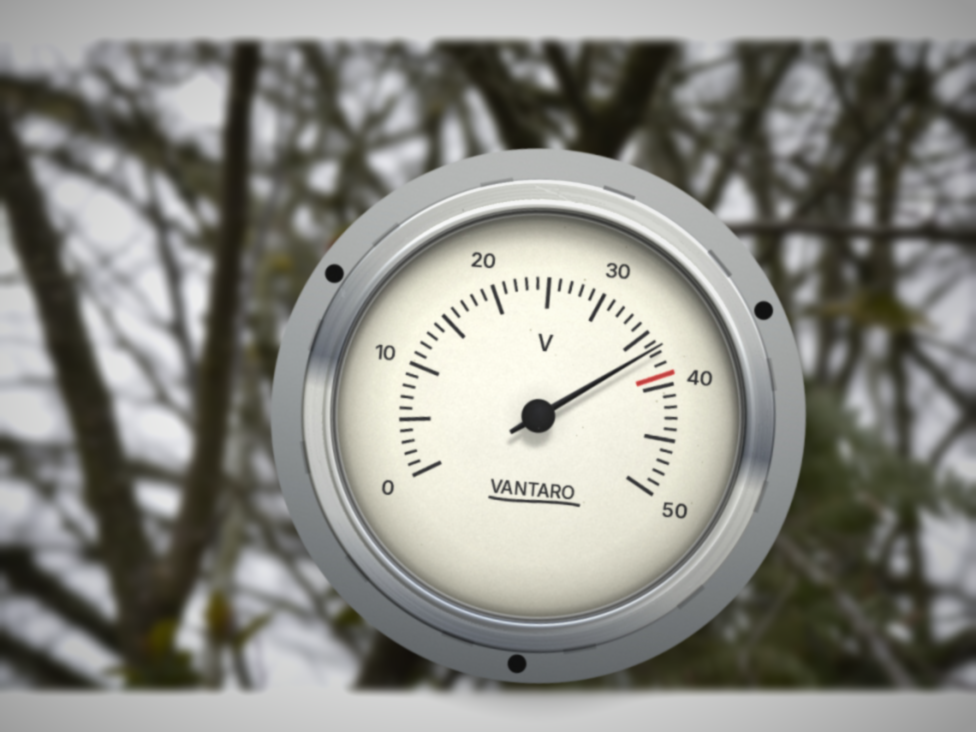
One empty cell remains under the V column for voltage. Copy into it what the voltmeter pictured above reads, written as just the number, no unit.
36.5
